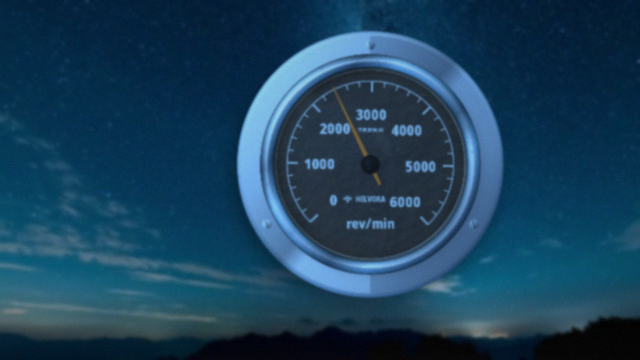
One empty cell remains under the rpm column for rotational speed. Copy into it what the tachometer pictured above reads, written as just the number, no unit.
2400
